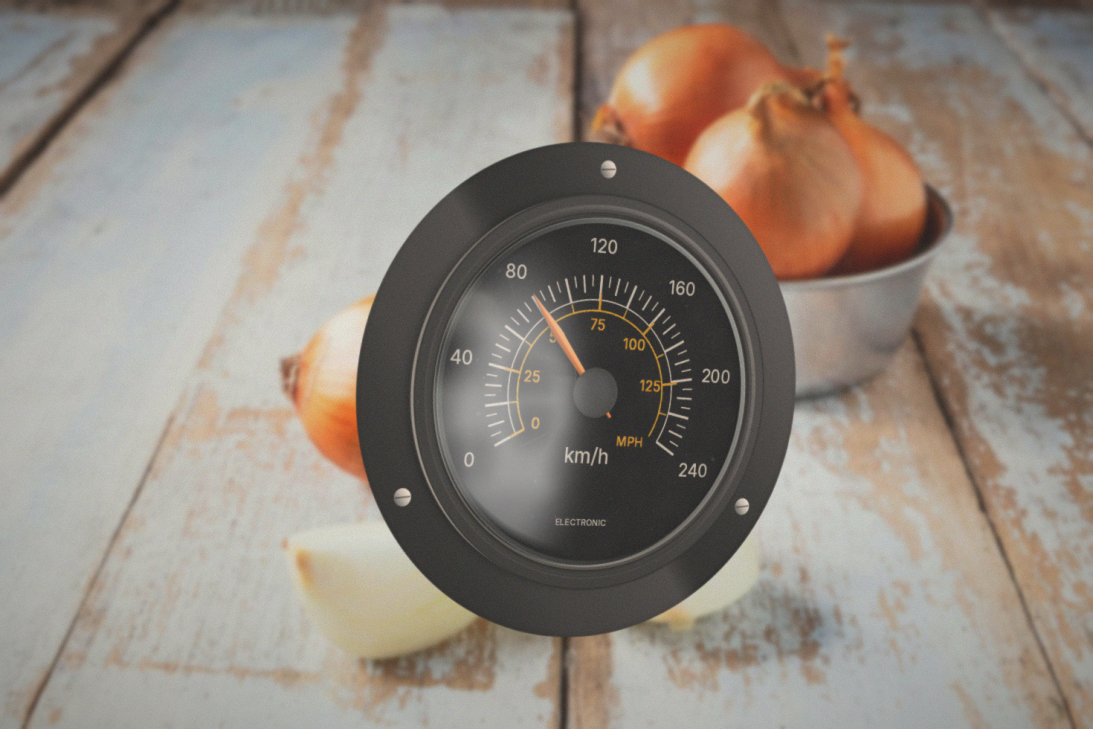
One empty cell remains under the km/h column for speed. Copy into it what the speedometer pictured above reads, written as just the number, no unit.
80
